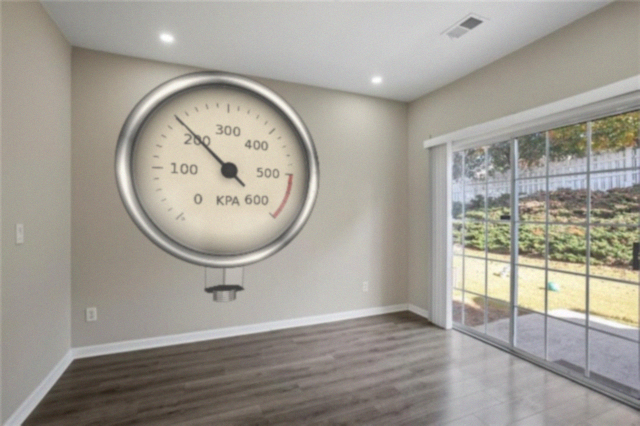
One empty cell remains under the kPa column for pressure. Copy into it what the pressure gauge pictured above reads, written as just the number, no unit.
200
